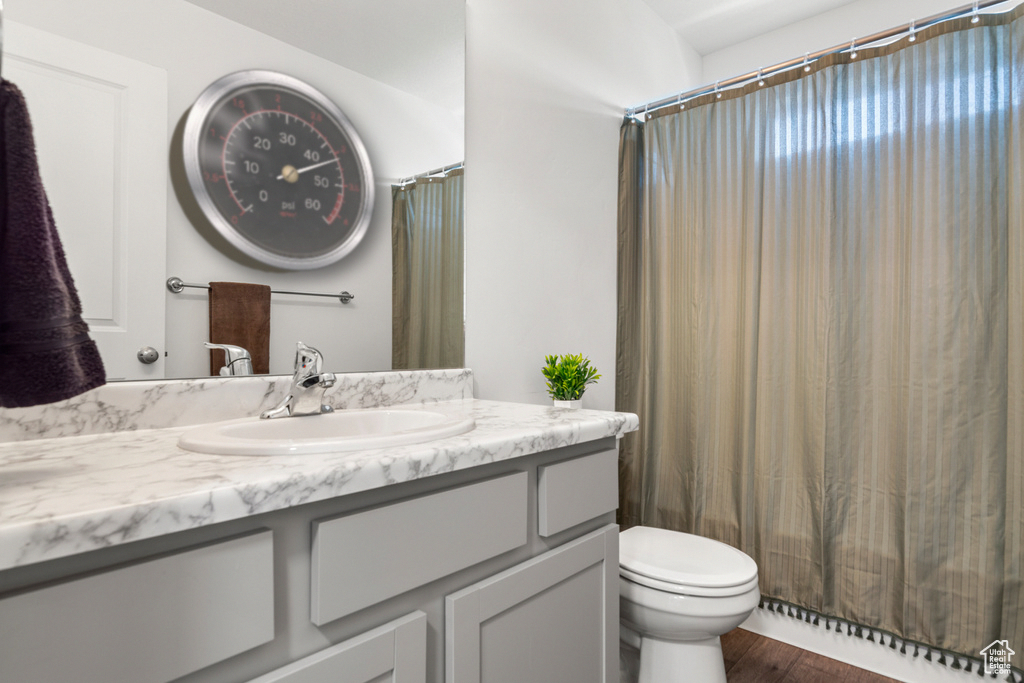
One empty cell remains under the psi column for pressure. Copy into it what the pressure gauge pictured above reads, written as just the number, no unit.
44
